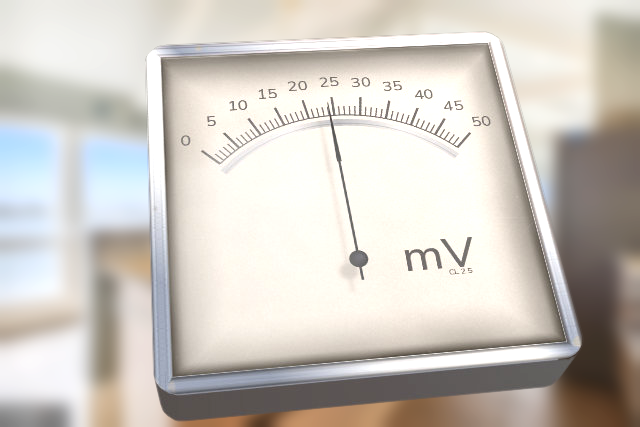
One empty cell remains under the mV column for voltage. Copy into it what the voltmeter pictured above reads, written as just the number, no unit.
24
